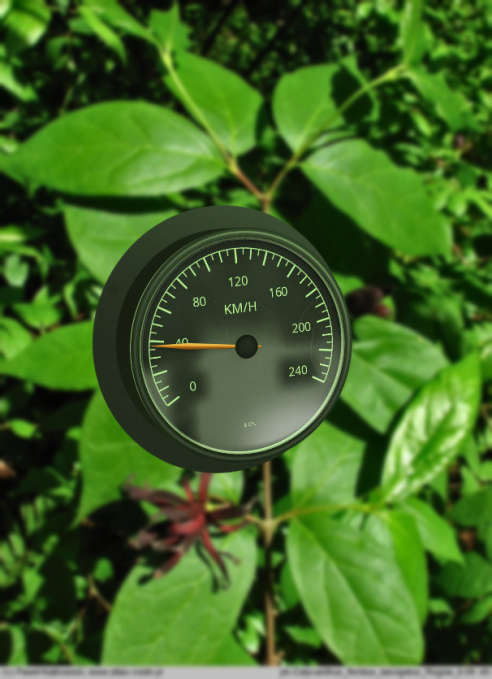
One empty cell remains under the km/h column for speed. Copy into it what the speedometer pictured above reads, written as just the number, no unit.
37.5
